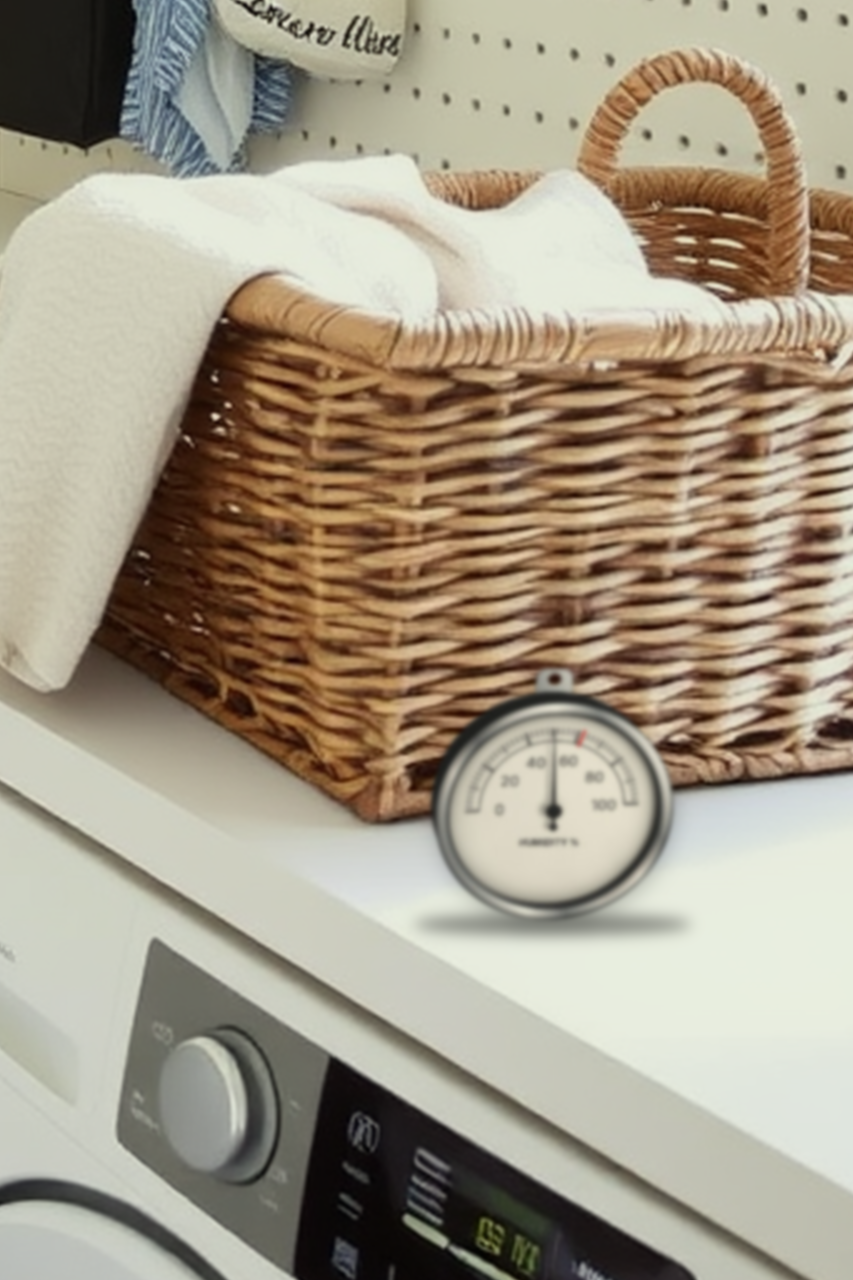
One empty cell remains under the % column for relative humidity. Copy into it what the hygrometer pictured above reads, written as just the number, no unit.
50
